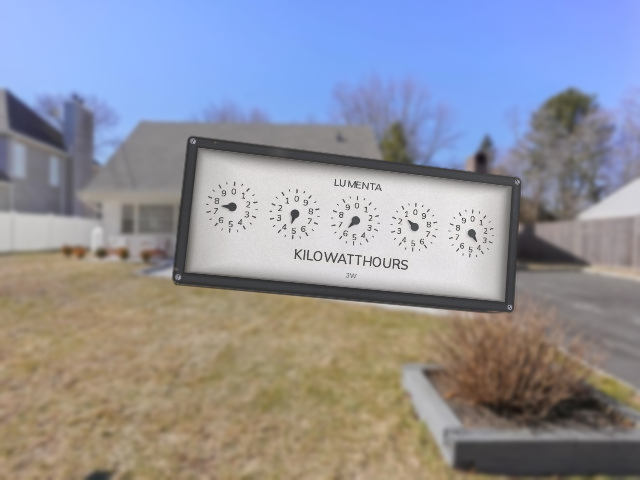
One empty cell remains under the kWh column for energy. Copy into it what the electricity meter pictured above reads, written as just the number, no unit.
74614
